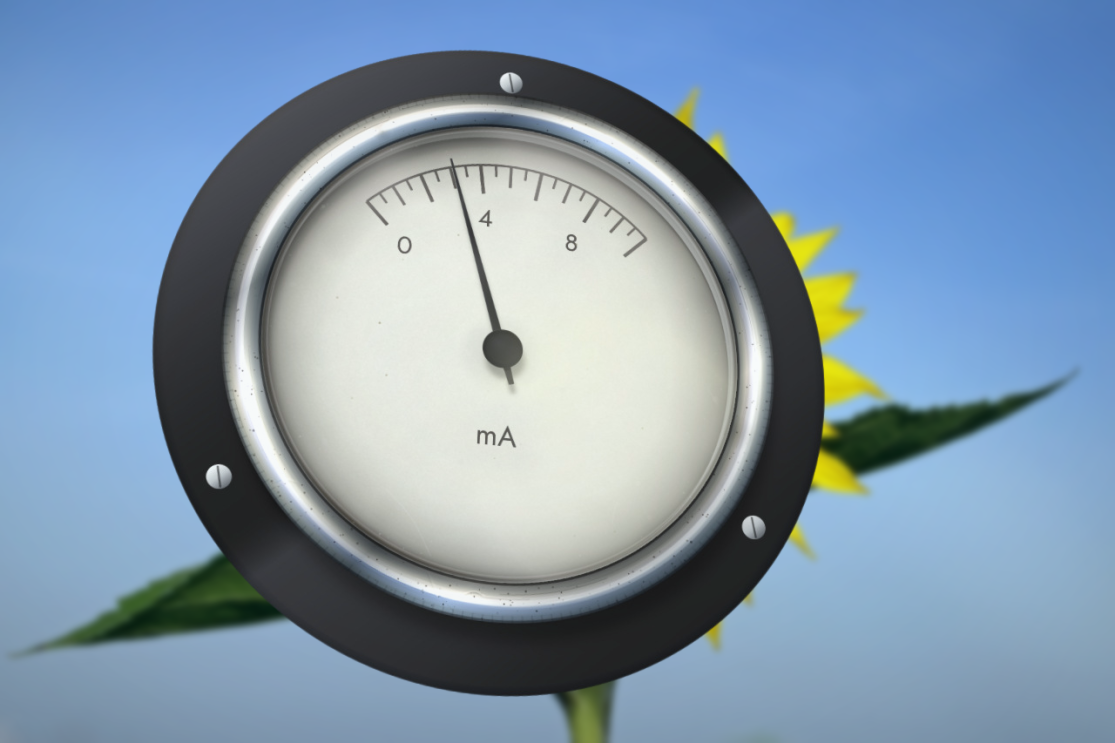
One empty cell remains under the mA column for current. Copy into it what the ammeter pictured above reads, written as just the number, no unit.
3
